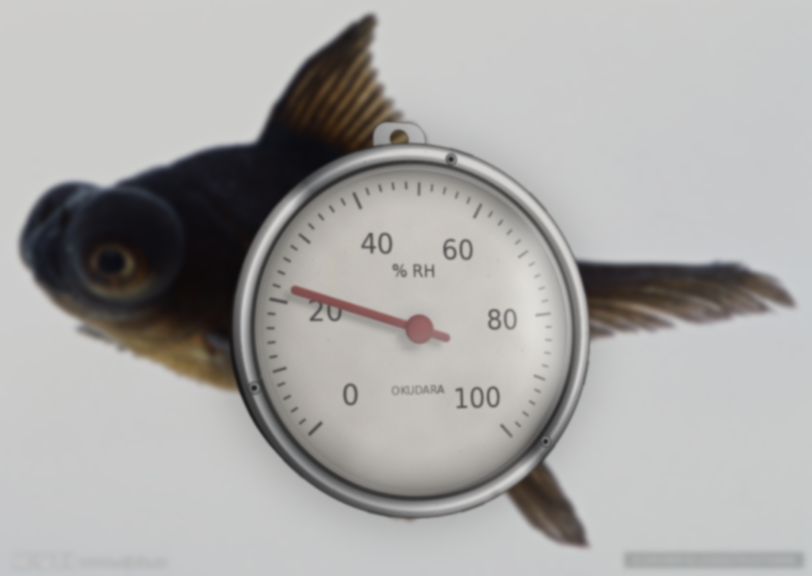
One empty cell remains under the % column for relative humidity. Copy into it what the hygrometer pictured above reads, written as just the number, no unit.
22
